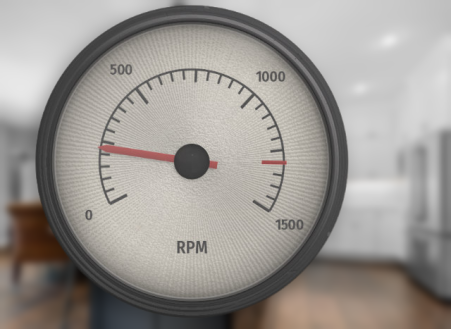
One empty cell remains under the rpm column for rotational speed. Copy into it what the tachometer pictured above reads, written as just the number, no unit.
225
